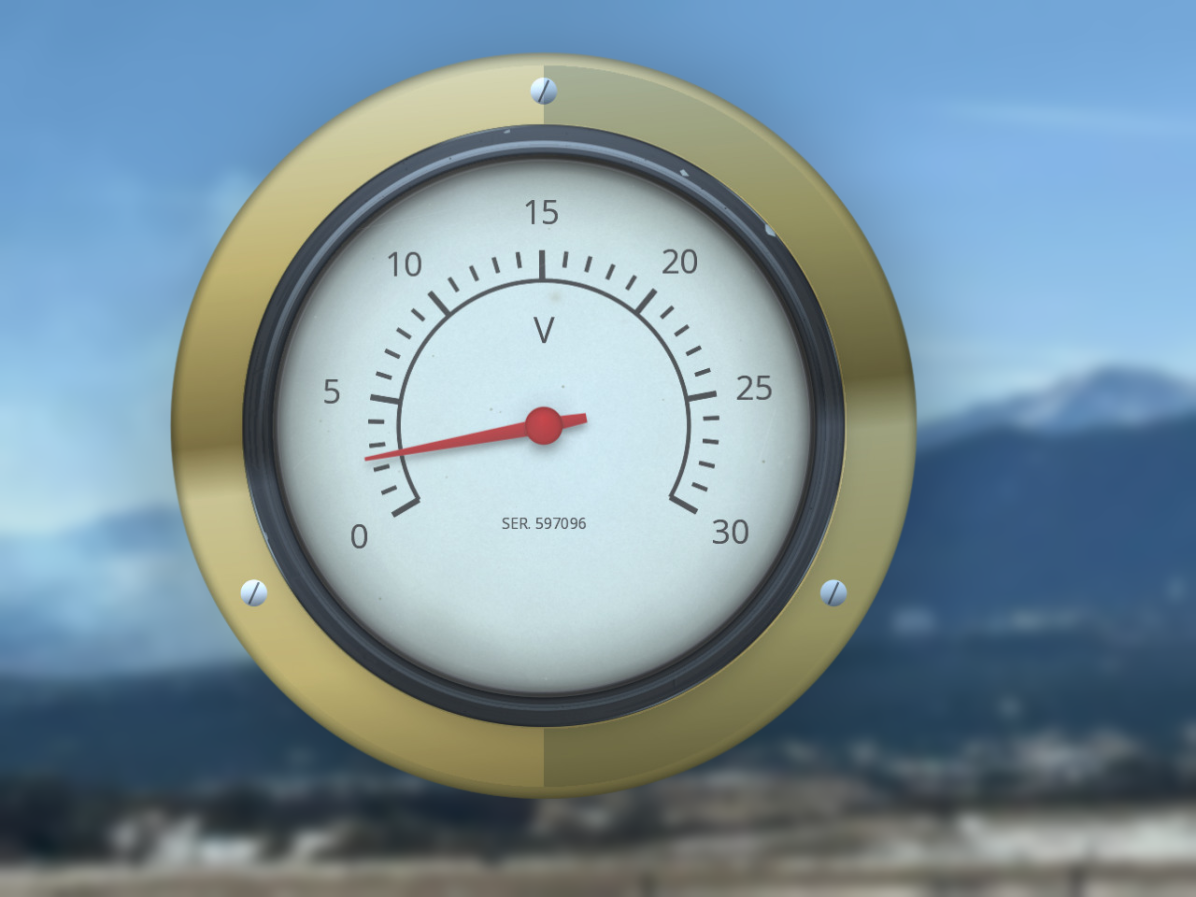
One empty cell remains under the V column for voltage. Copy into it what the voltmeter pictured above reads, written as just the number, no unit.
2.5
